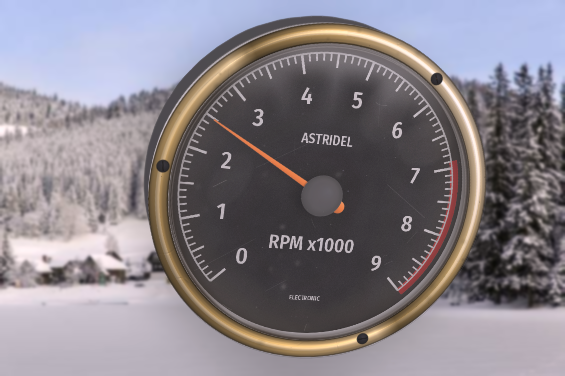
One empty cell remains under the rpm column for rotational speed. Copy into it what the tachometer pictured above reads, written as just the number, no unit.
2500
